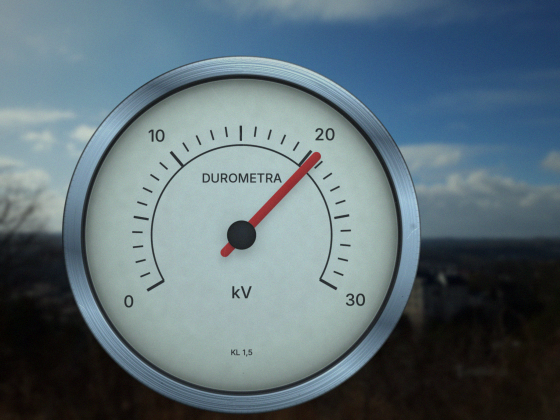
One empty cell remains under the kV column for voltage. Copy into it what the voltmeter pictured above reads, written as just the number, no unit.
20.5
